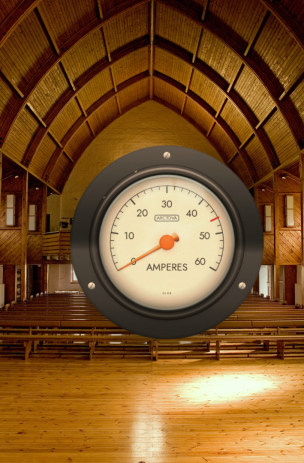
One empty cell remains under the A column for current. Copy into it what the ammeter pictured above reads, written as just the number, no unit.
0
